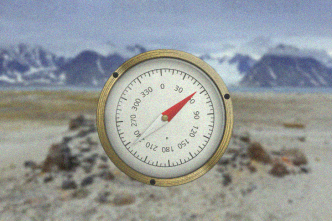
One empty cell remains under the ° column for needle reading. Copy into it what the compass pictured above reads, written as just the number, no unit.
55
